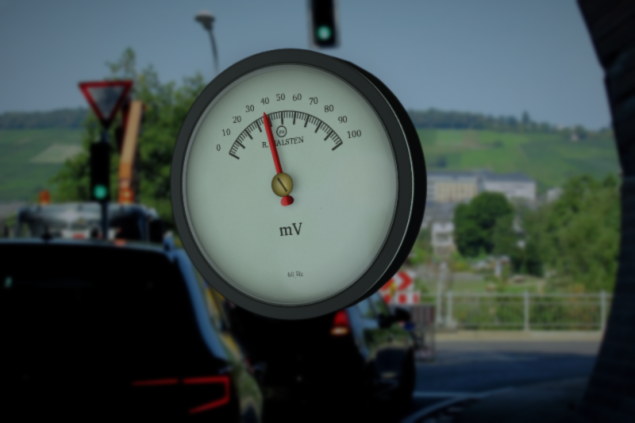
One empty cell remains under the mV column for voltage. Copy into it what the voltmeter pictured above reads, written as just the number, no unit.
40
